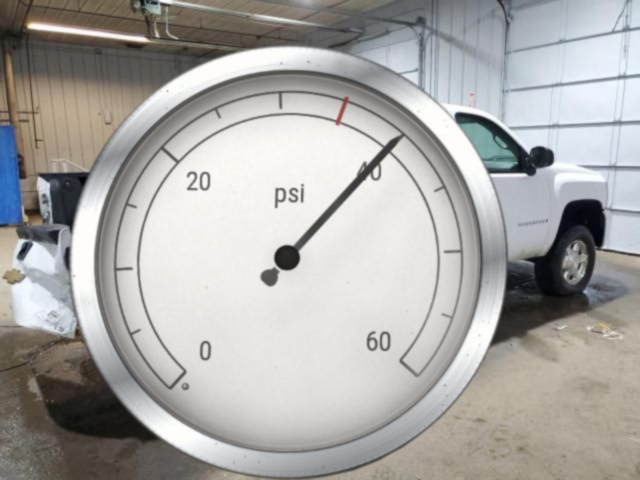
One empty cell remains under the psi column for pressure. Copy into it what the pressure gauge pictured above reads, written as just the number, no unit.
40
